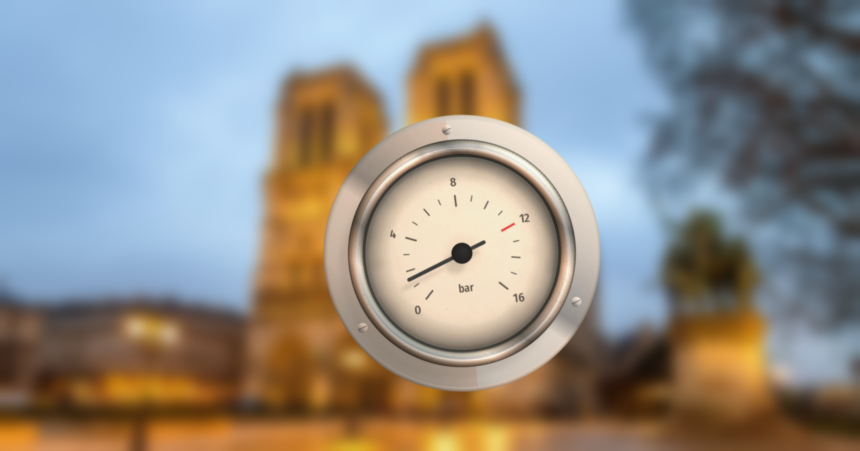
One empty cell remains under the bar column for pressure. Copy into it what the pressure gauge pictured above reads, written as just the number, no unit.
1.5
